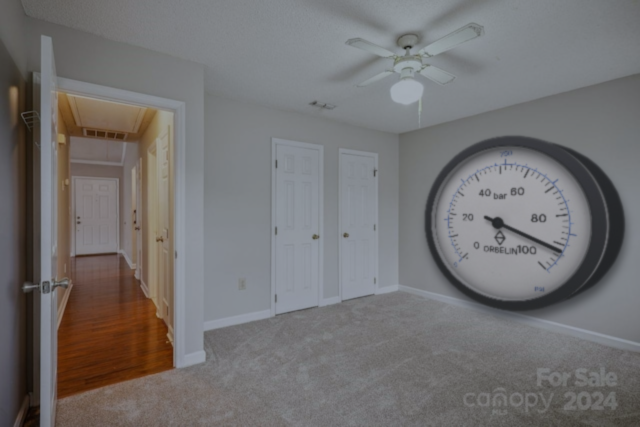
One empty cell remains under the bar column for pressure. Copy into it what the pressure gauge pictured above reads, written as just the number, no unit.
92
